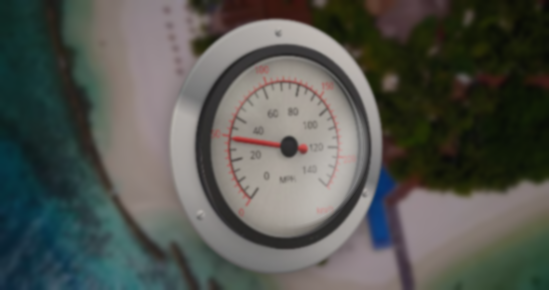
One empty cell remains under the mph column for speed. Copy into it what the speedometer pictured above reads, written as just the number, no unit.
30
